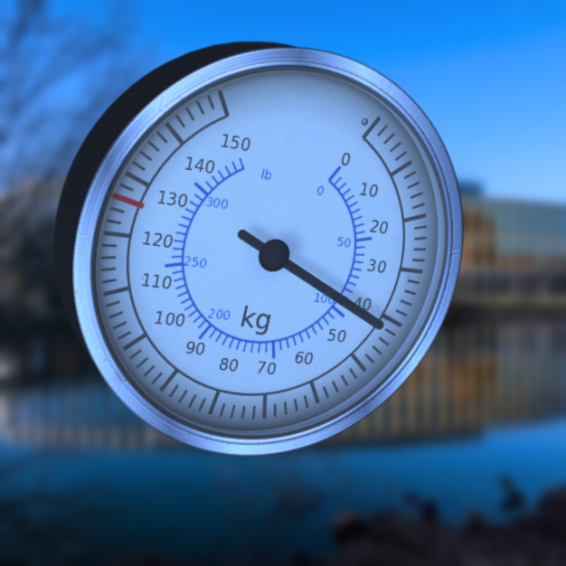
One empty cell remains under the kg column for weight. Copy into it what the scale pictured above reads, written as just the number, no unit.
42
